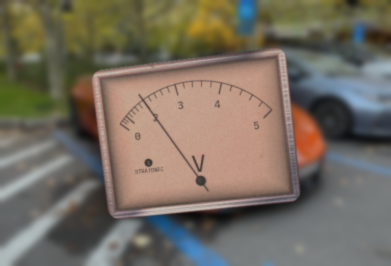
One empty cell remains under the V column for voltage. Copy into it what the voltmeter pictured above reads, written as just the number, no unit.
2
